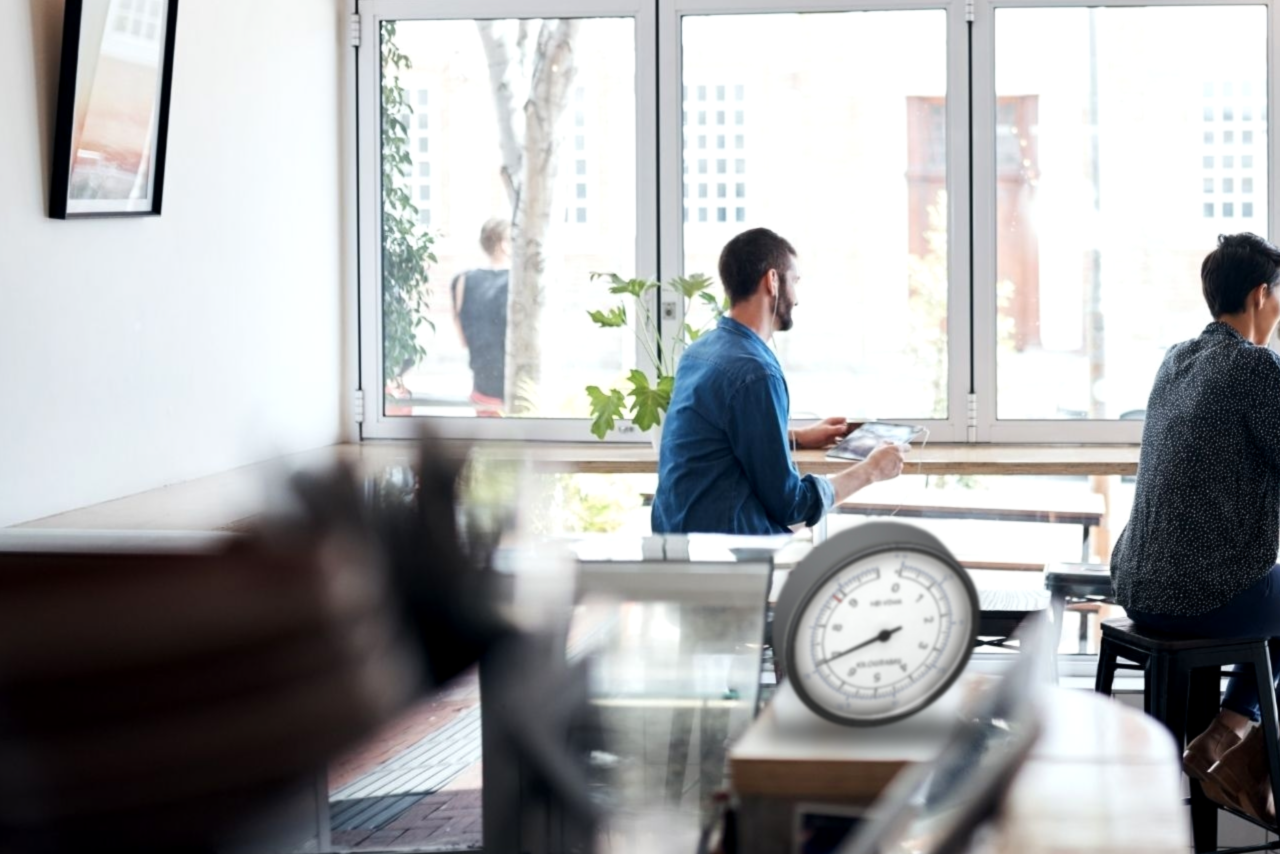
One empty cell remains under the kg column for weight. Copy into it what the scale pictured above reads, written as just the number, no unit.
7
